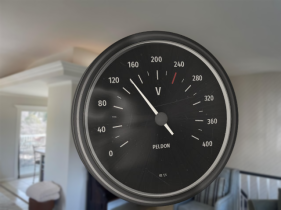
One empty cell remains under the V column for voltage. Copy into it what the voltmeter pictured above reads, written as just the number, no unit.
140
